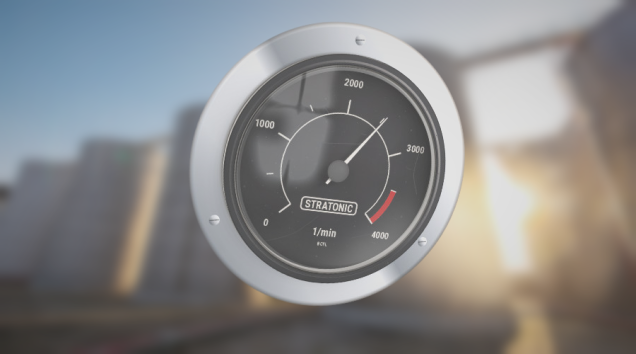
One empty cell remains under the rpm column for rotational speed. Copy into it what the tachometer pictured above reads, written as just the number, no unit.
2500
